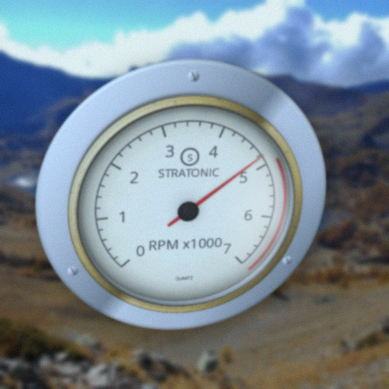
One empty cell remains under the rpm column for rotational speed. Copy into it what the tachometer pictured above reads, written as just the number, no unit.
4800
